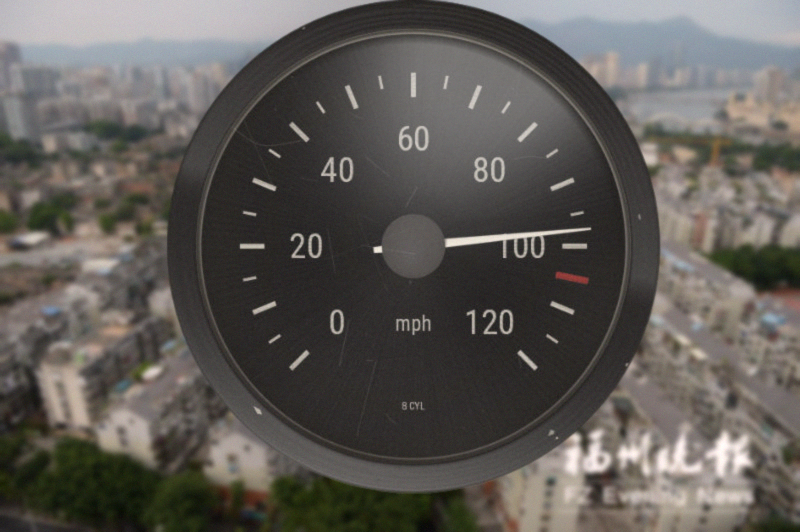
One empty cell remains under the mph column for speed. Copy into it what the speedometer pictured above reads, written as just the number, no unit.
97.5
